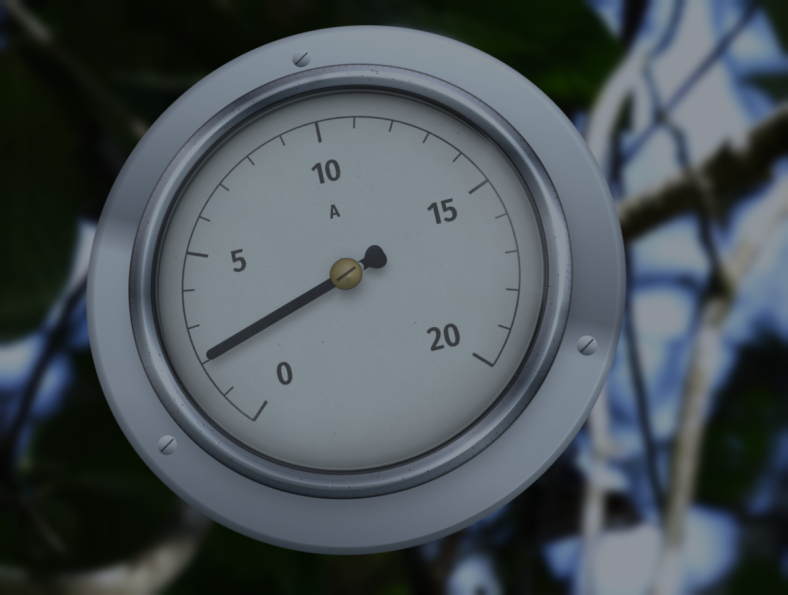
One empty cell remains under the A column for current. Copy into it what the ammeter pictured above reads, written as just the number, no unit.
2
